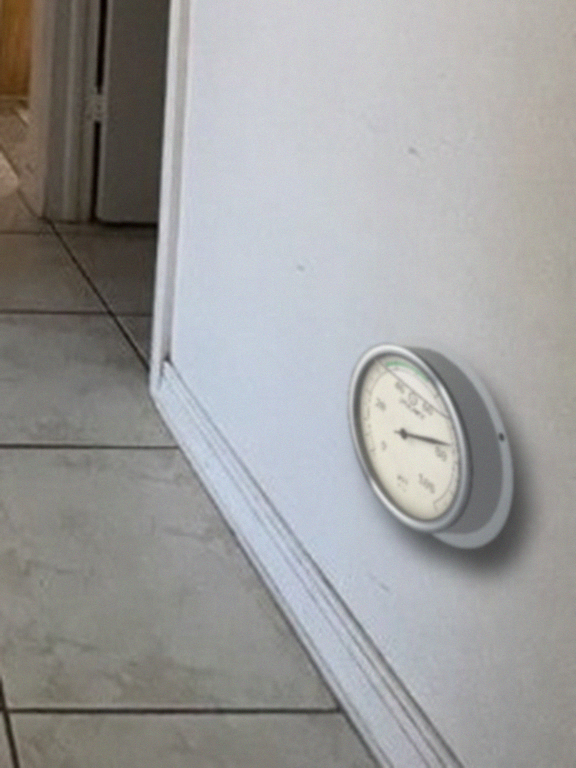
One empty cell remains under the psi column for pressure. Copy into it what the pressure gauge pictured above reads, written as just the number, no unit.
75
